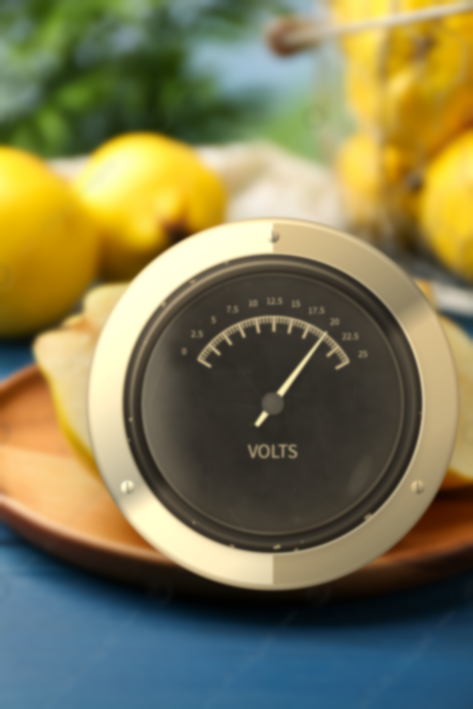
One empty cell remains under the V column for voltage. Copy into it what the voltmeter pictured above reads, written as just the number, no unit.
20
